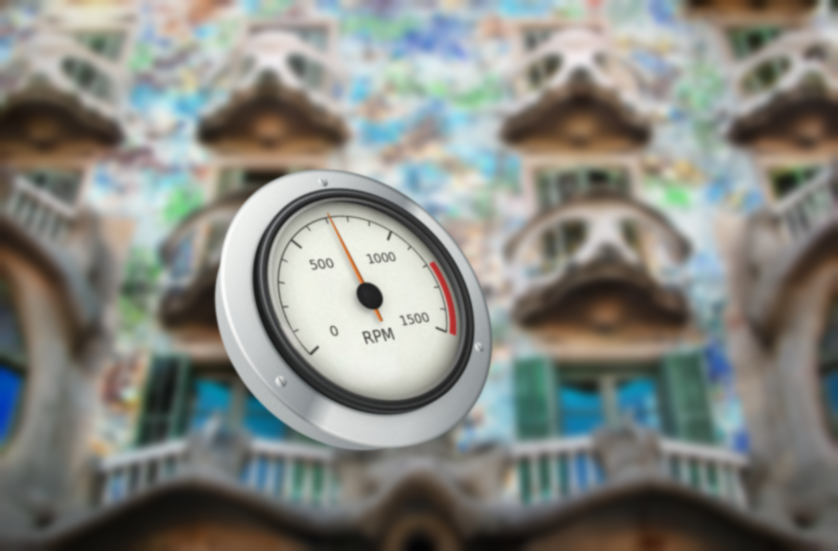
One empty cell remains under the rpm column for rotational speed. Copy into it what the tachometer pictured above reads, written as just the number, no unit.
700
